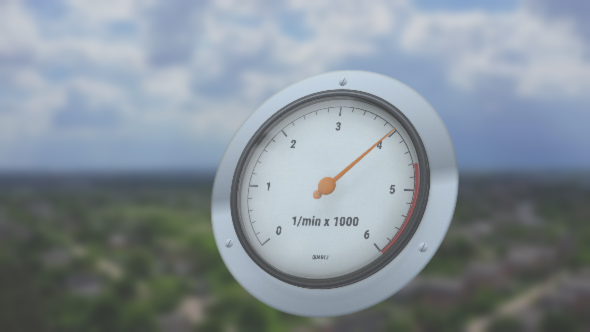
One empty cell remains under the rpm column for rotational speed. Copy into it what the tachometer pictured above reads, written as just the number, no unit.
4000
